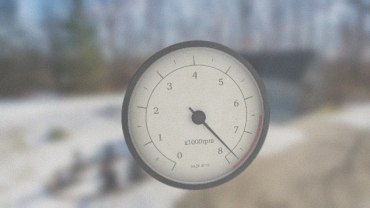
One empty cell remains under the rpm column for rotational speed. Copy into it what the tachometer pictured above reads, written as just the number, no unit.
7750
